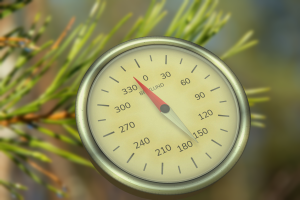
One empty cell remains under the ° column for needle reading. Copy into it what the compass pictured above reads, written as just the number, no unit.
345
